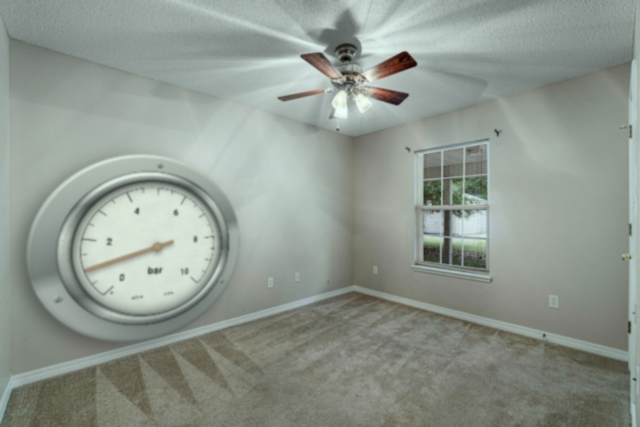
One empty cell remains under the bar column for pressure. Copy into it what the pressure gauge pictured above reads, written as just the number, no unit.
1
